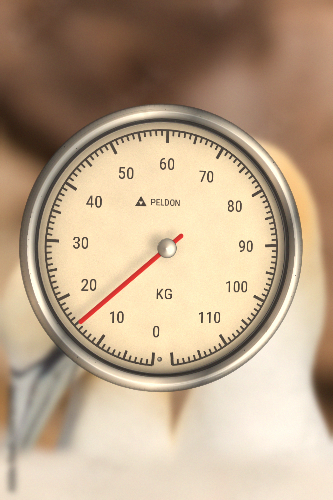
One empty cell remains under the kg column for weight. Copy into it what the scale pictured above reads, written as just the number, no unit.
15
